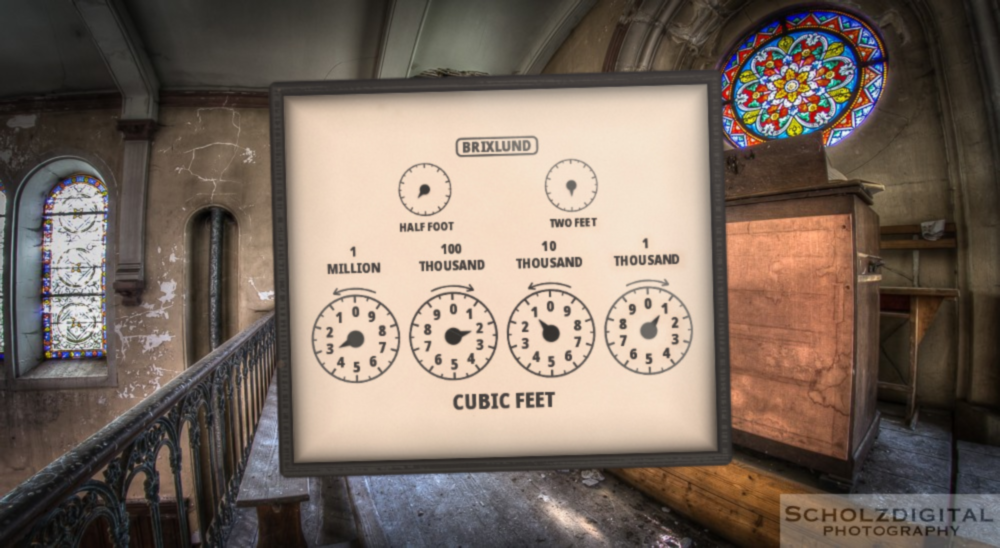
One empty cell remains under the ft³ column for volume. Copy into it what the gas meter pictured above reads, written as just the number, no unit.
321100
